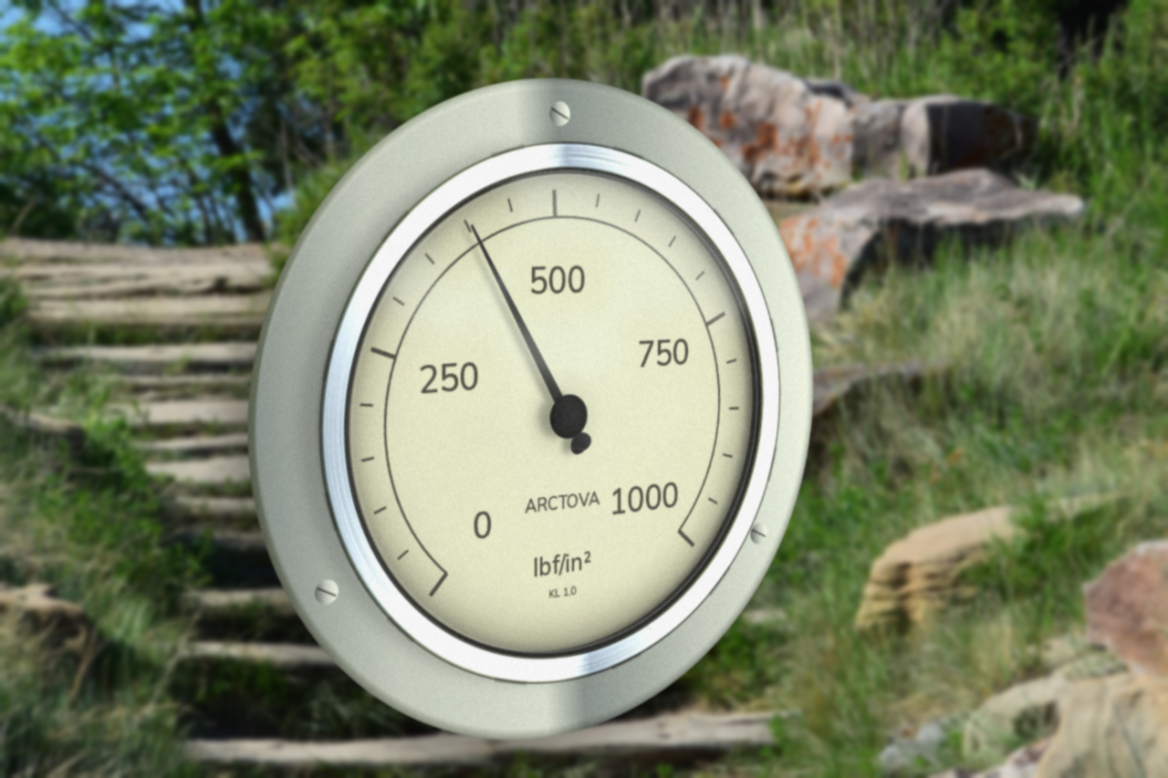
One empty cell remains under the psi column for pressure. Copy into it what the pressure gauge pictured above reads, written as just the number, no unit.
400
